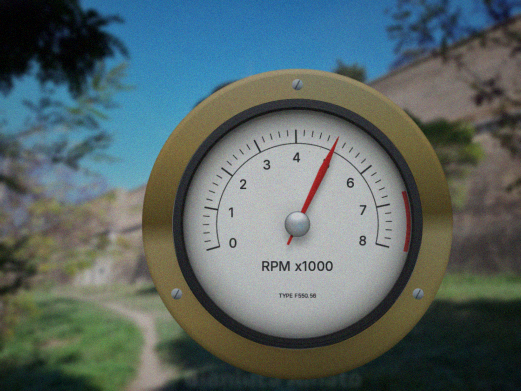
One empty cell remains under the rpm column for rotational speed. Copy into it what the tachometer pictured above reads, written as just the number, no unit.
5000
